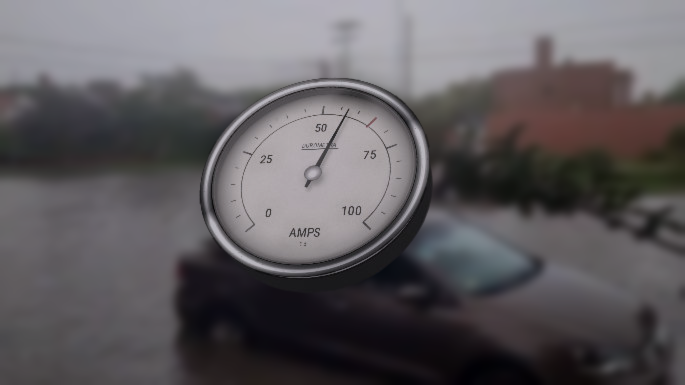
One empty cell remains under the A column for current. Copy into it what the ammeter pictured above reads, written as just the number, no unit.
57.5
